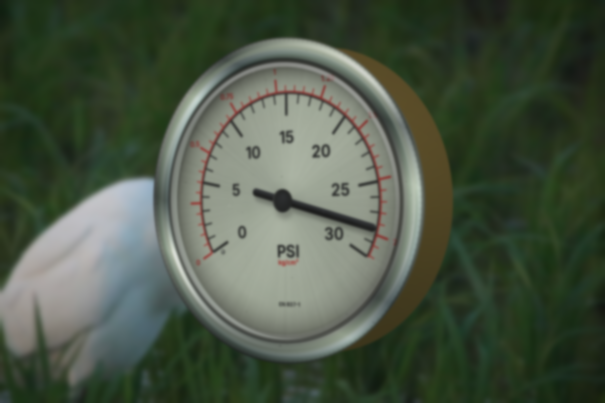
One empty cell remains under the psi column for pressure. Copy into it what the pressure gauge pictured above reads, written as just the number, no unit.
28
